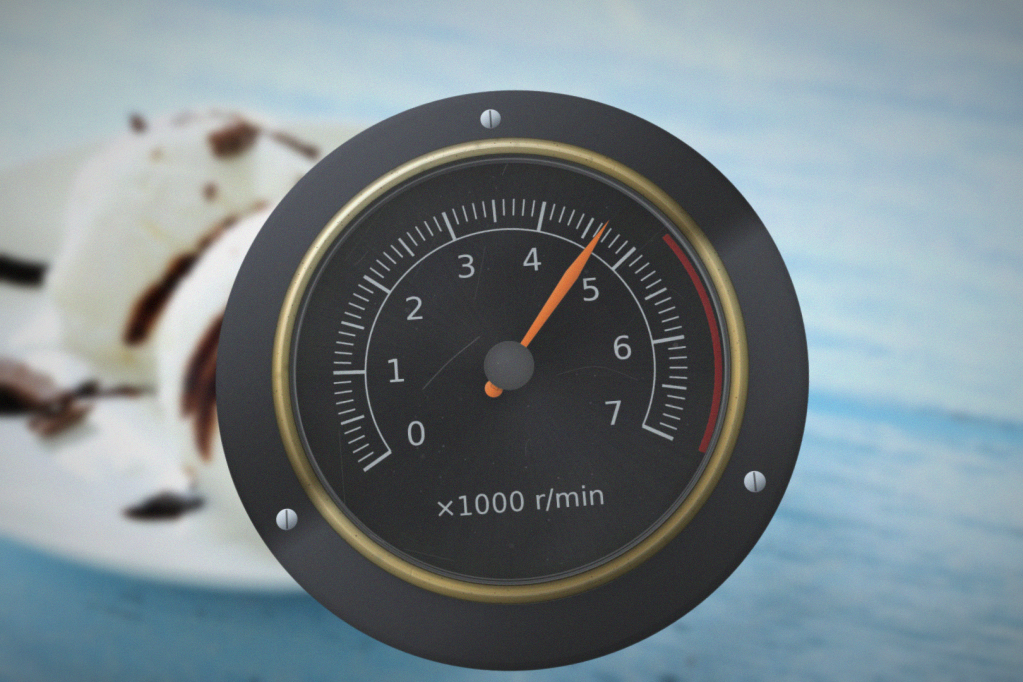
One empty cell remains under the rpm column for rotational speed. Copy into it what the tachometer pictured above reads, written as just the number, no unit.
4650
